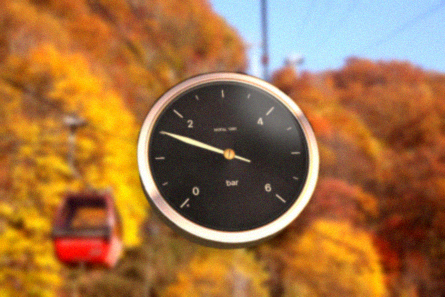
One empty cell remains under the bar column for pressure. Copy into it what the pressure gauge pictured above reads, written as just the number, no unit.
1.5
